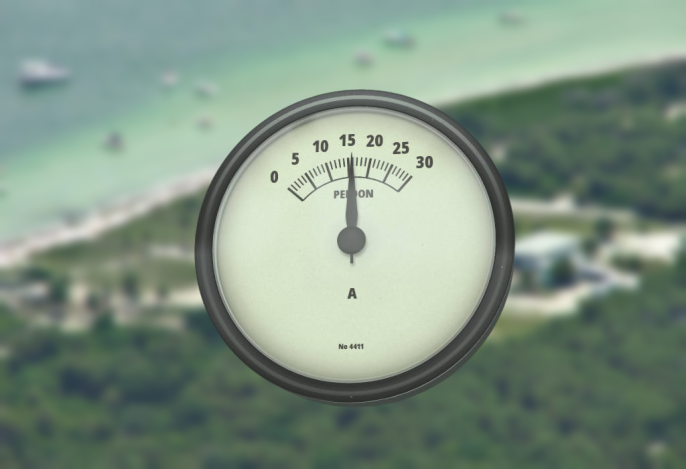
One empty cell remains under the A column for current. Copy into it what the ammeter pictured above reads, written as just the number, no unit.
16
